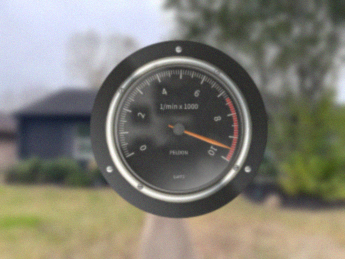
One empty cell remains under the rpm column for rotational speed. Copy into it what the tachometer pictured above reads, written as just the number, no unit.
9500
